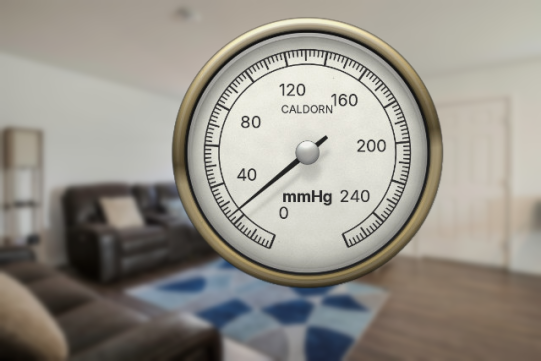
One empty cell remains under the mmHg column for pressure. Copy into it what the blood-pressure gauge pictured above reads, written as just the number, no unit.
24
